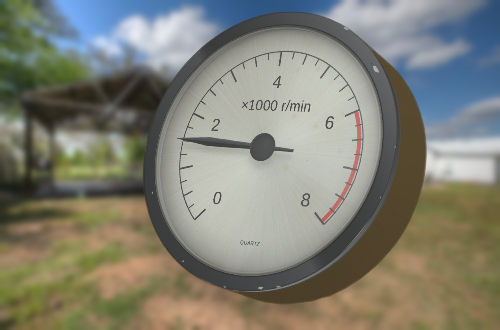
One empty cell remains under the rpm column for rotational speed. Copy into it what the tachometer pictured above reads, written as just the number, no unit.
1500
